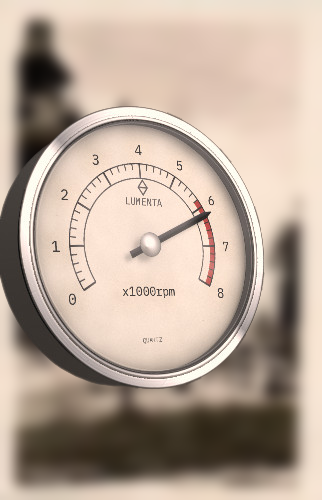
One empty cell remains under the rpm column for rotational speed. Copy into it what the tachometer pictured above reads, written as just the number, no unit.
6200
